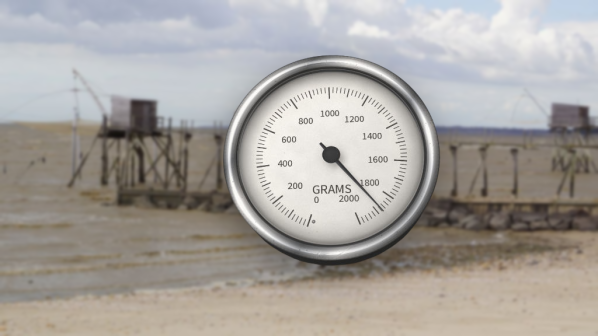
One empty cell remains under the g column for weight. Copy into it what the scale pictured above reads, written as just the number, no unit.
1880
